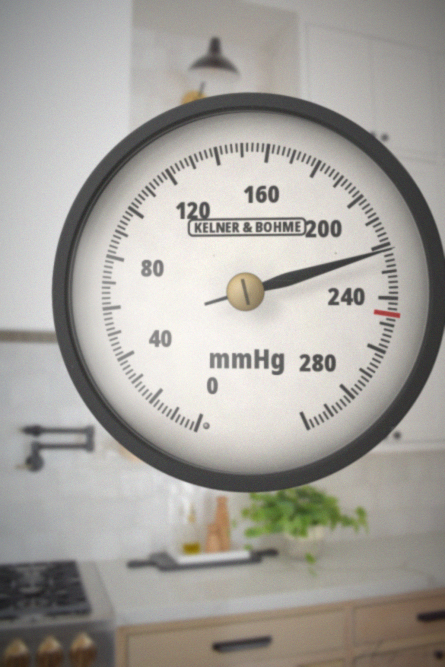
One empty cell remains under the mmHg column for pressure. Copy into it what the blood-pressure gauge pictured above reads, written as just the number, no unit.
222
